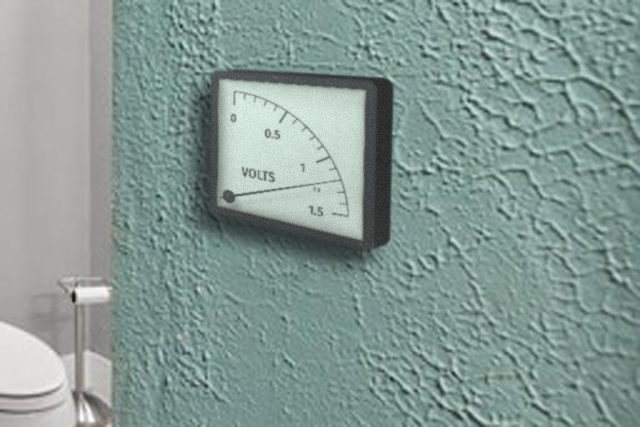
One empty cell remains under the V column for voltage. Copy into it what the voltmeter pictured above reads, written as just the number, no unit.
1.2
